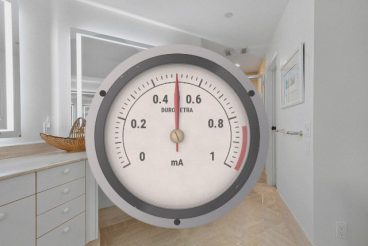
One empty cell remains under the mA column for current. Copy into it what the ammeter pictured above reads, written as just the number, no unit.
0.5
